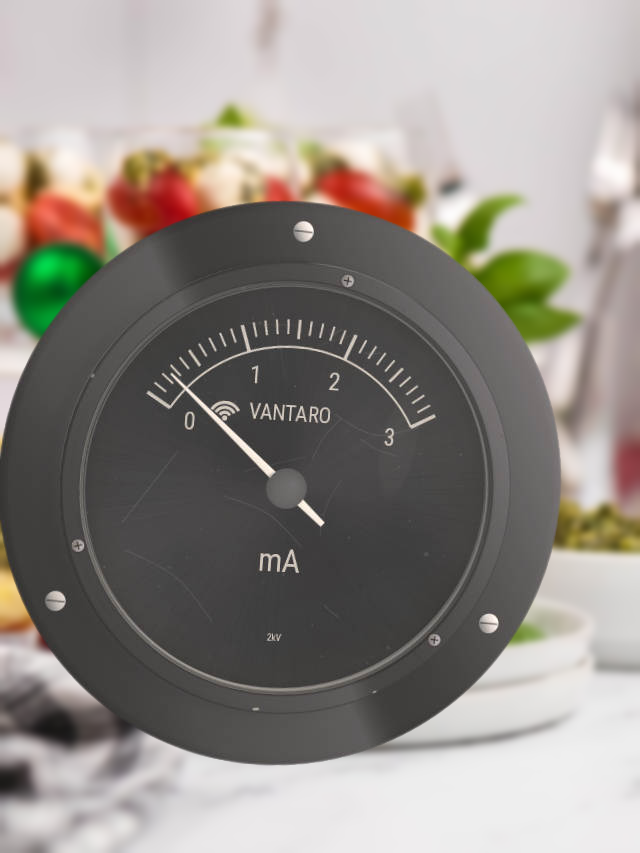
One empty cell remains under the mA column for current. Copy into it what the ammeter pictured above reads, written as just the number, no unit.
0.25
